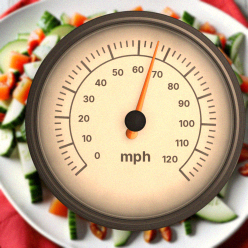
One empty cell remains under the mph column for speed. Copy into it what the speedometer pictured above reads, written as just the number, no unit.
66
